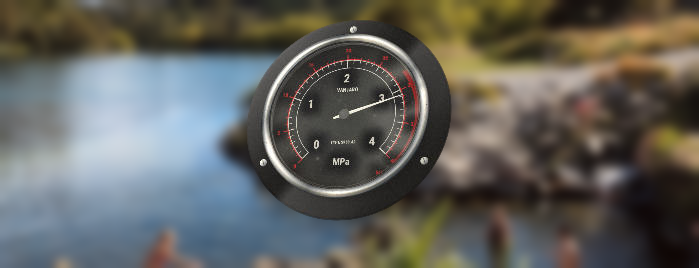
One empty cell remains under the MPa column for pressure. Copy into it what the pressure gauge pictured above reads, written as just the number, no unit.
3.1
